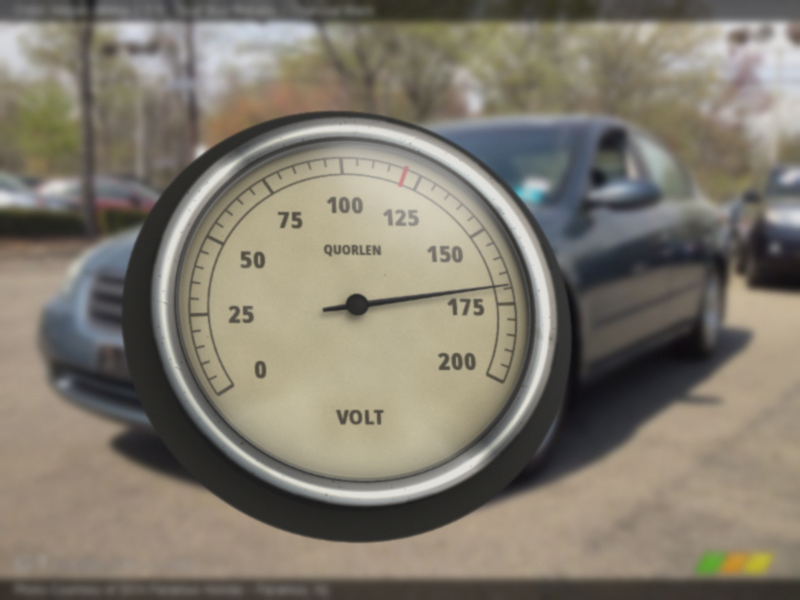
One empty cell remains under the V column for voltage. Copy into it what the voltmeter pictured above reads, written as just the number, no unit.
170
